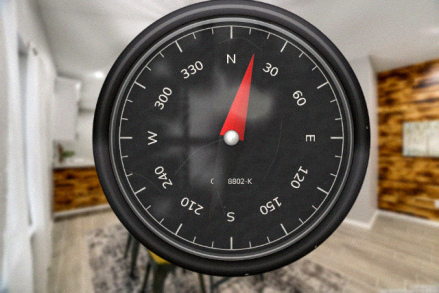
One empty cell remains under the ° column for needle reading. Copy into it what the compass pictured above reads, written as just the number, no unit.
15
